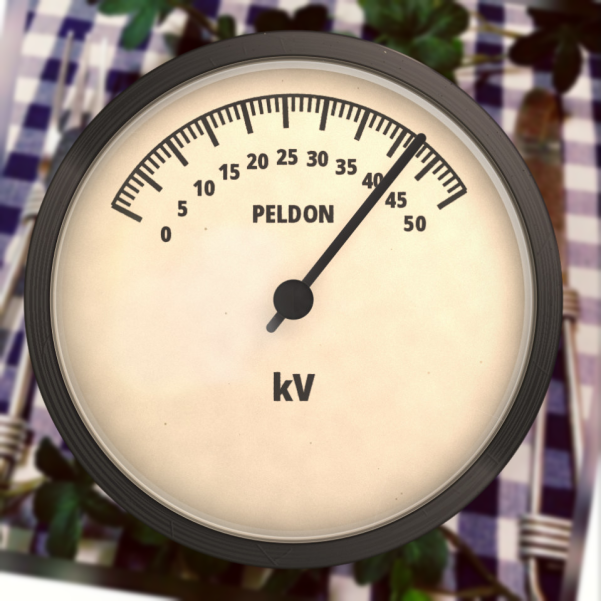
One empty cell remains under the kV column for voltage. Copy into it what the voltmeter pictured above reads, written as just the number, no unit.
42
